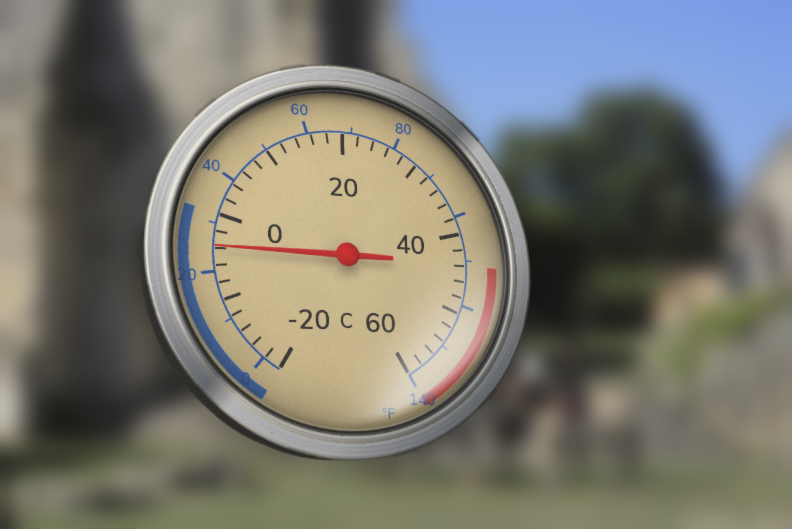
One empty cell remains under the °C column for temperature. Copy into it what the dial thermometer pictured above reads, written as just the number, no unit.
-4
